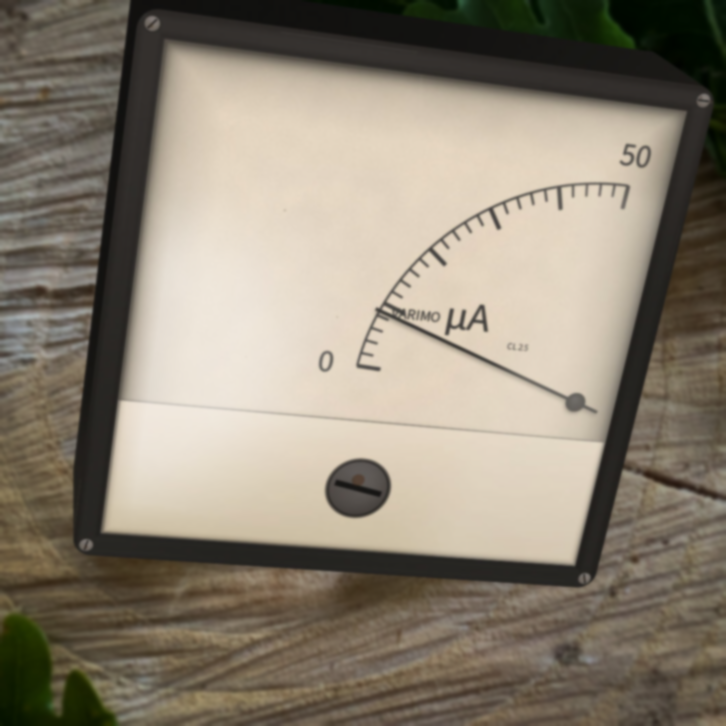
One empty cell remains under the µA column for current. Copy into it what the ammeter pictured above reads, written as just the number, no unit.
9
